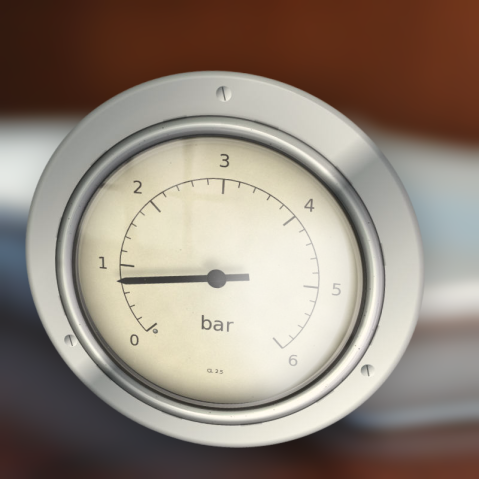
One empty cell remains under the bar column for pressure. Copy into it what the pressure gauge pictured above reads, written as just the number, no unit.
0.8
